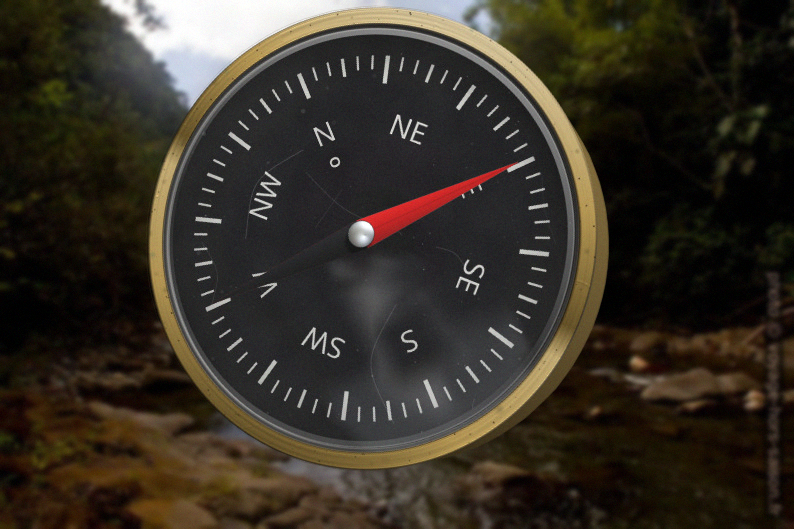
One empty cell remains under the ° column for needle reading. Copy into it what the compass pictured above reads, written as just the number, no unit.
90
